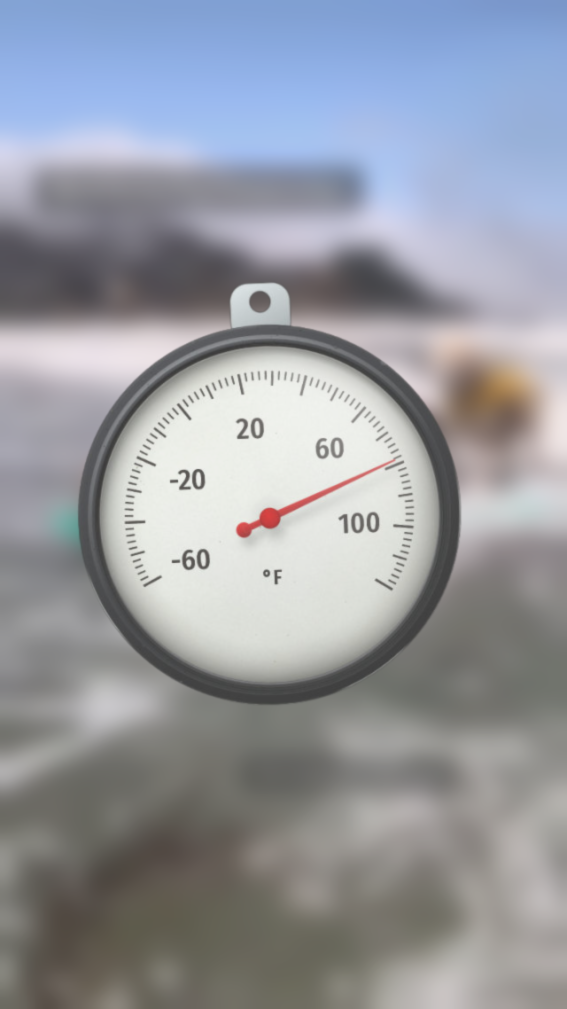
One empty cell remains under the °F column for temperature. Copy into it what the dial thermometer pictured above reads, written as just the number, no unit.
78
